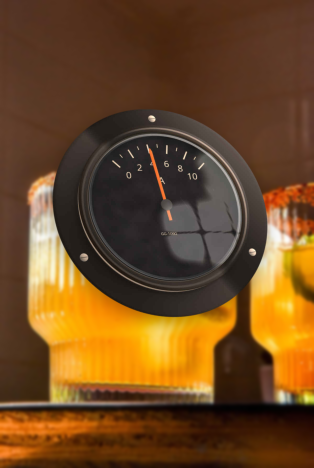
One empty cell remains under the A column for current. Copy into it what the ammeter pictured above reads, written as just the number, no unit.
4
